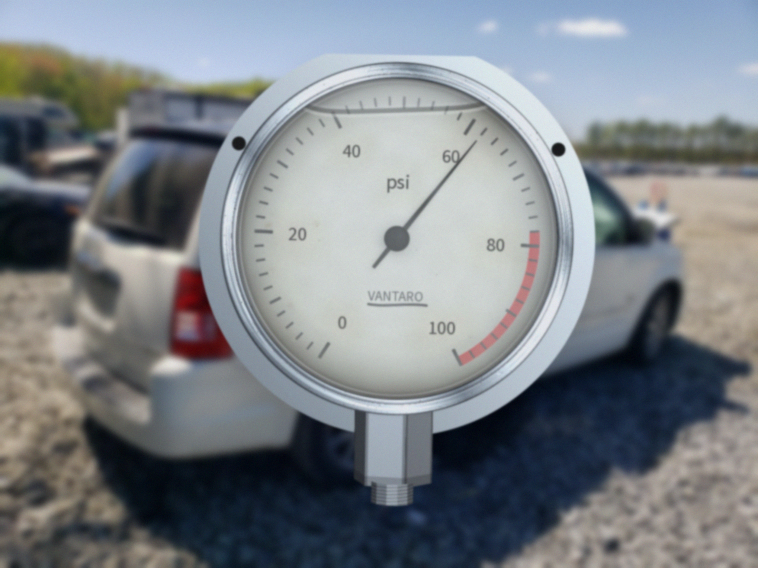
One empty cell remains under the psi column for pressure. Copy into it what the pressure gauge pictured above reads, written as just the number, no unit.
62
